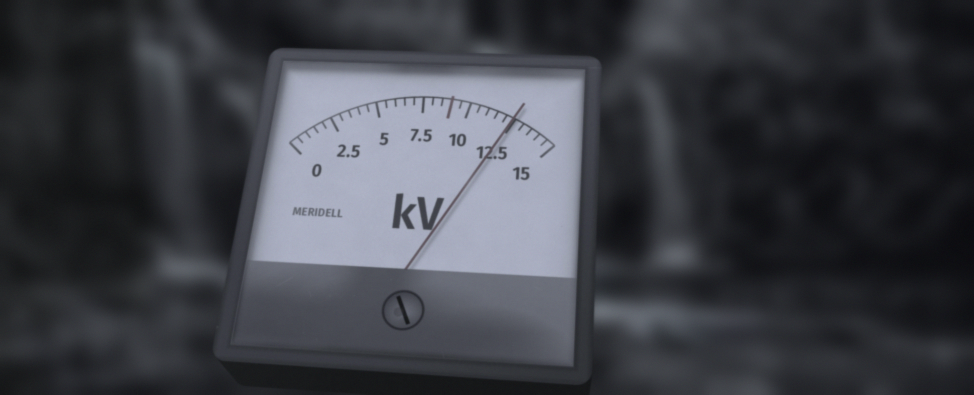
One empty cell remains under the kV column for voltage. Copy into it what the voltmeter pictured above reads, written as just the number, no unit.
12.5
